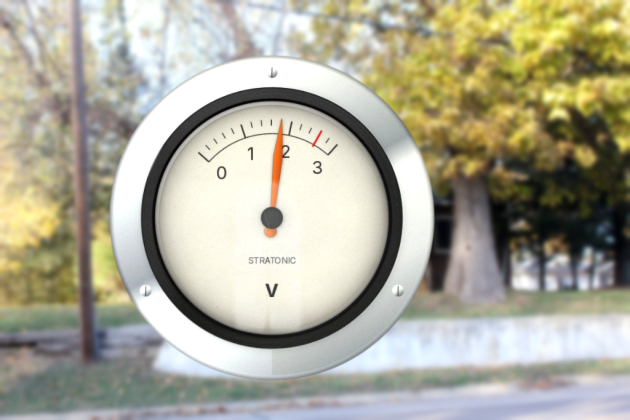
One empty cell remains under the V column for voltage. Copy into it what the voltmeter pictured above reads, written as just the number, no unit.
1.8
